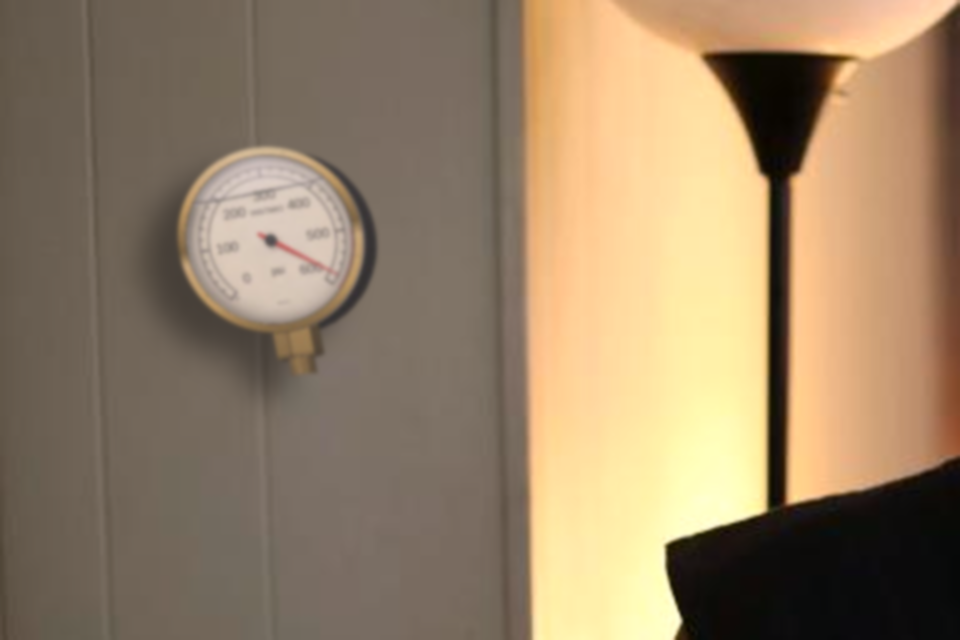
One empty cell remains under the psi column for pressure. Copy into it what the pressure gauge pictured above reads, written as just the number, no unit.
580
